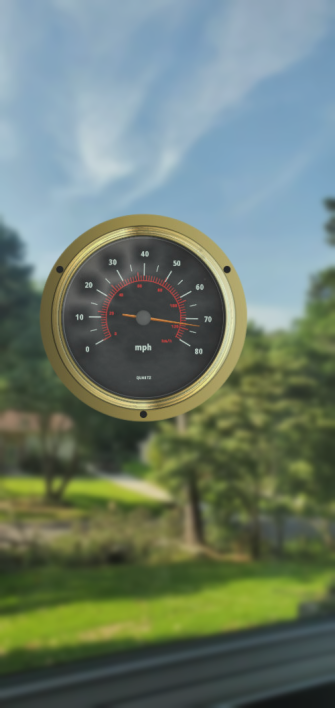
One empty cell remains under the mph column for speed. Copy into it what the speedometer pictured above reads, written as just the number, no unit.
72.5
